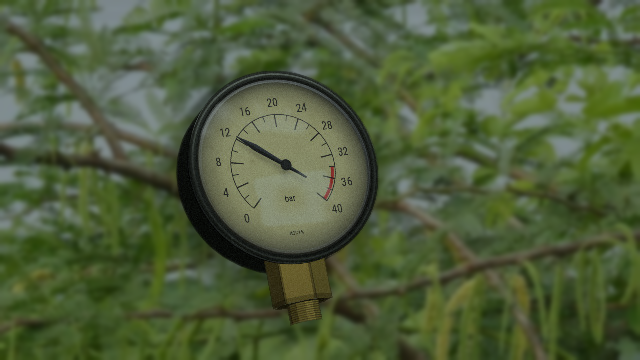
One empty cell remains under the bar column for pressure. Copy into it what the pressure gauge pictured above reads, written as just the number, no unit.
12
